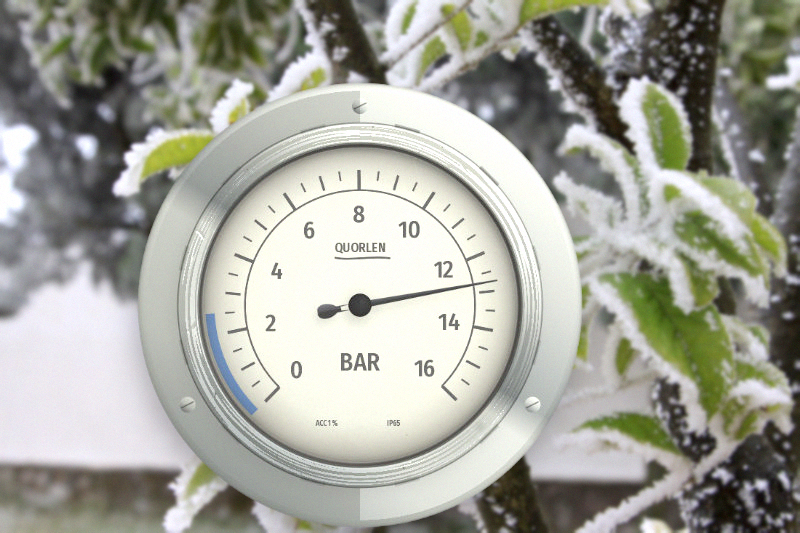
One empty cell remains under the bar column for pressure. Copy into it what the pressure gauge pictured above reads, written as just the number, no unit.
12.75
